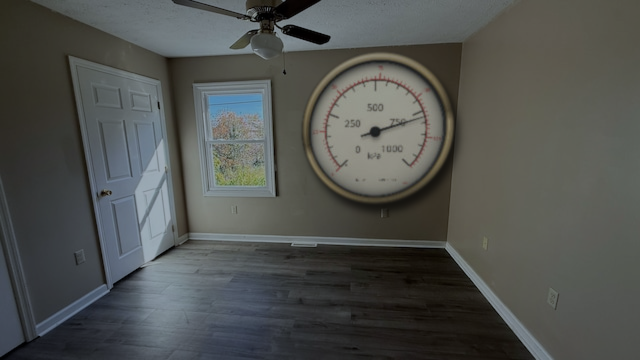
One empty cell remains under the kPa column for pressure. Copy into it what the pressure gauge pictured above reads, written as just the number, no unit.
775
